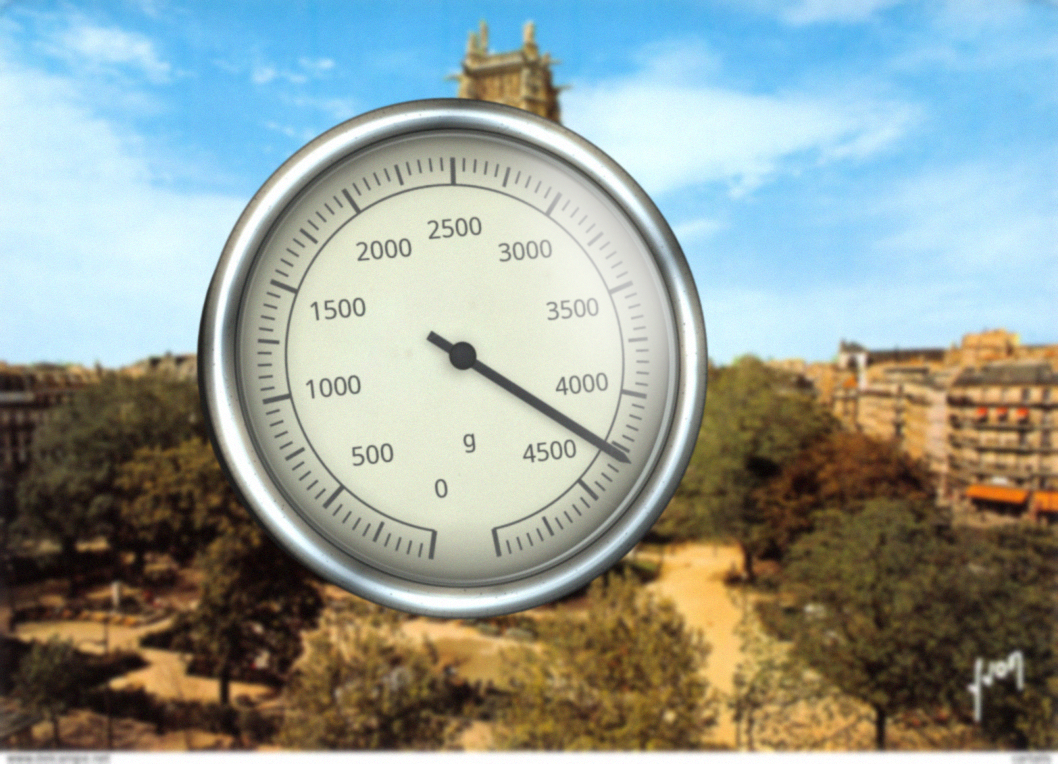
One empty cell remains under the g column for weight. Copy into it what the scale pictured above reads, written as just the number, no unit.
4300
